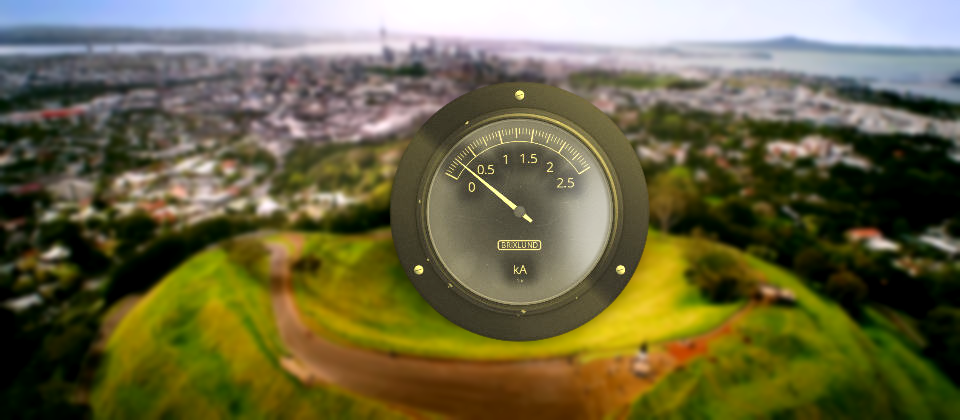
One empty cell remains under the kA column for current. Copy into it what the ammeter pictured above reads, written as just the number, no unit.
0.25
